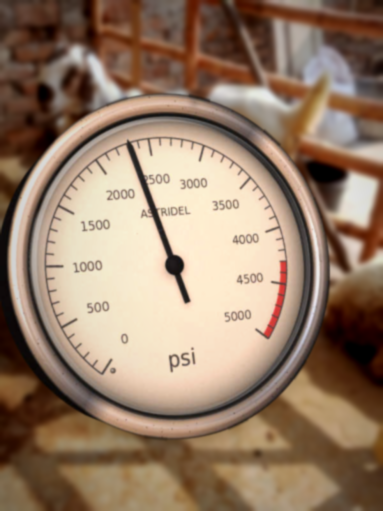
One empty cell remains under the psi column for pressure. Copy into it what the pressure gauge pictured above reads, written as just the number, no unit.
2300
